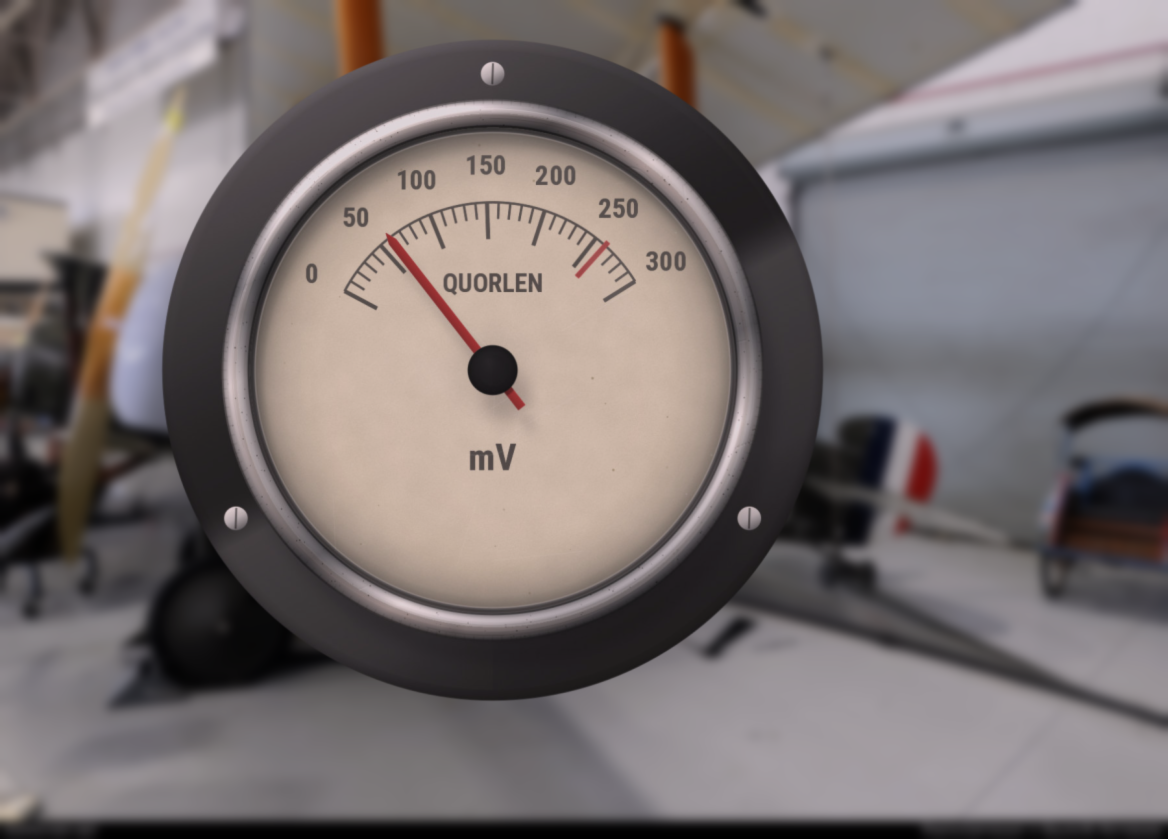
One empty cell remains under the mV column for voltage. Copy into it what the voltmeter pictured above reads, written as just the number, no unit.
60
